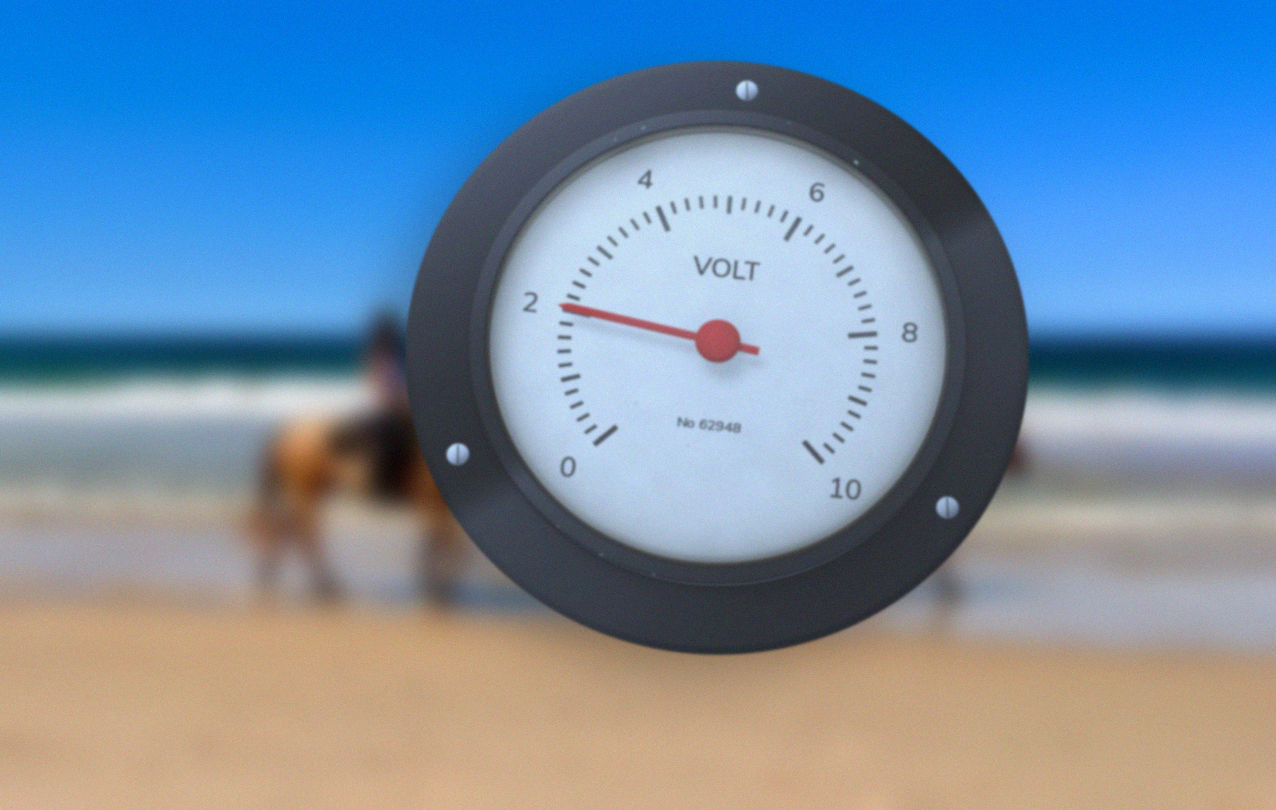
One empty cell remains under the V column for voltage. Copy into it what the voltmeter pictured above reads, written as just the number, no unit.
2
